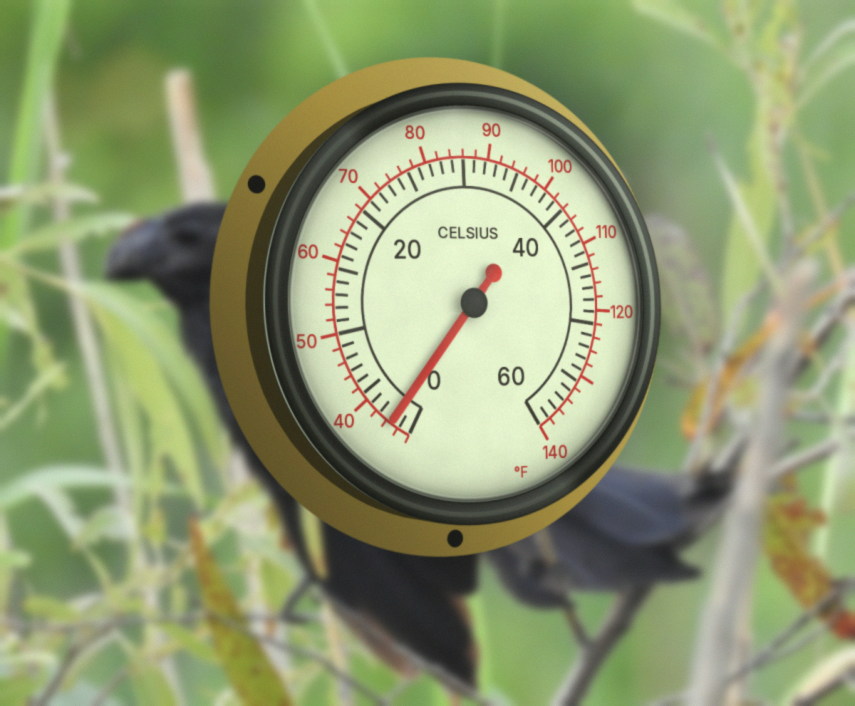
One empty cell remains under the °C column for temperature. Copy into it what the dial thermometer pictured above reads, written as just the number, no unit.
2
